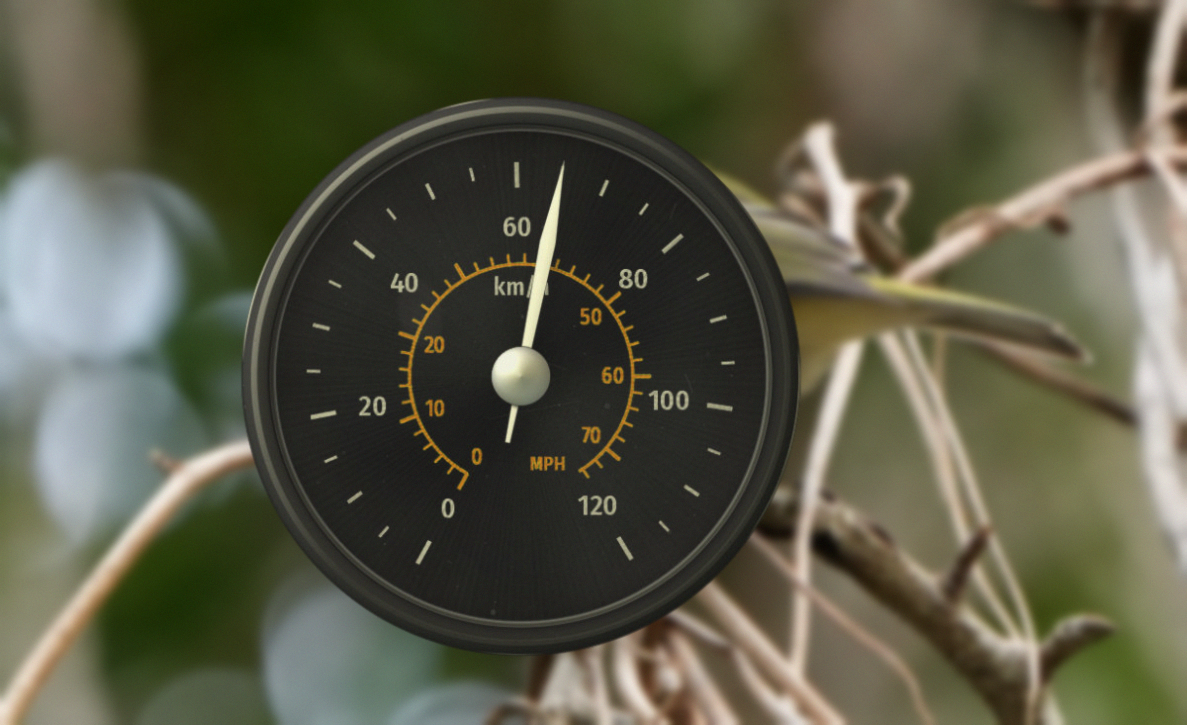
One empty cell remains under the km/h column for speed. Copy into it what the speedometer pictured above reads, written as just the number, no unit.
65
